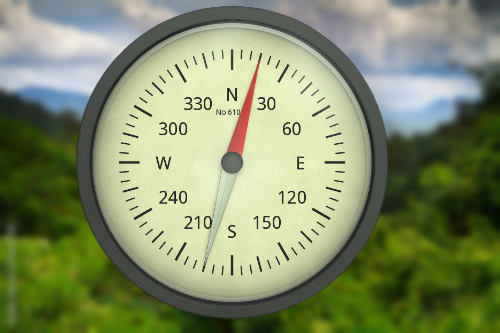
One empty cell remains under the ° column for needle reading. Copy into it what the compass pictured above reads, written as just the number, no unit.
15
